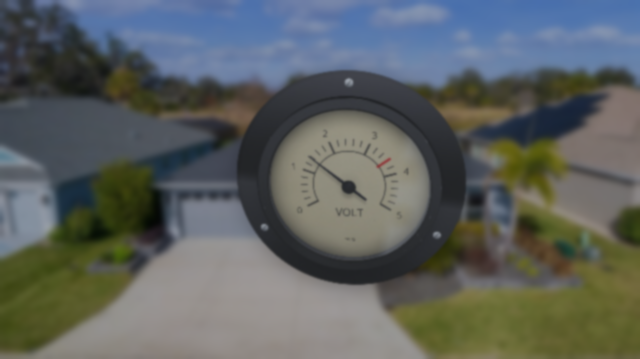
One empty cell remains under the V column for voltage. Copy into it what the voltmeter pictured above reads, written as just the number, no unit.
1.4
